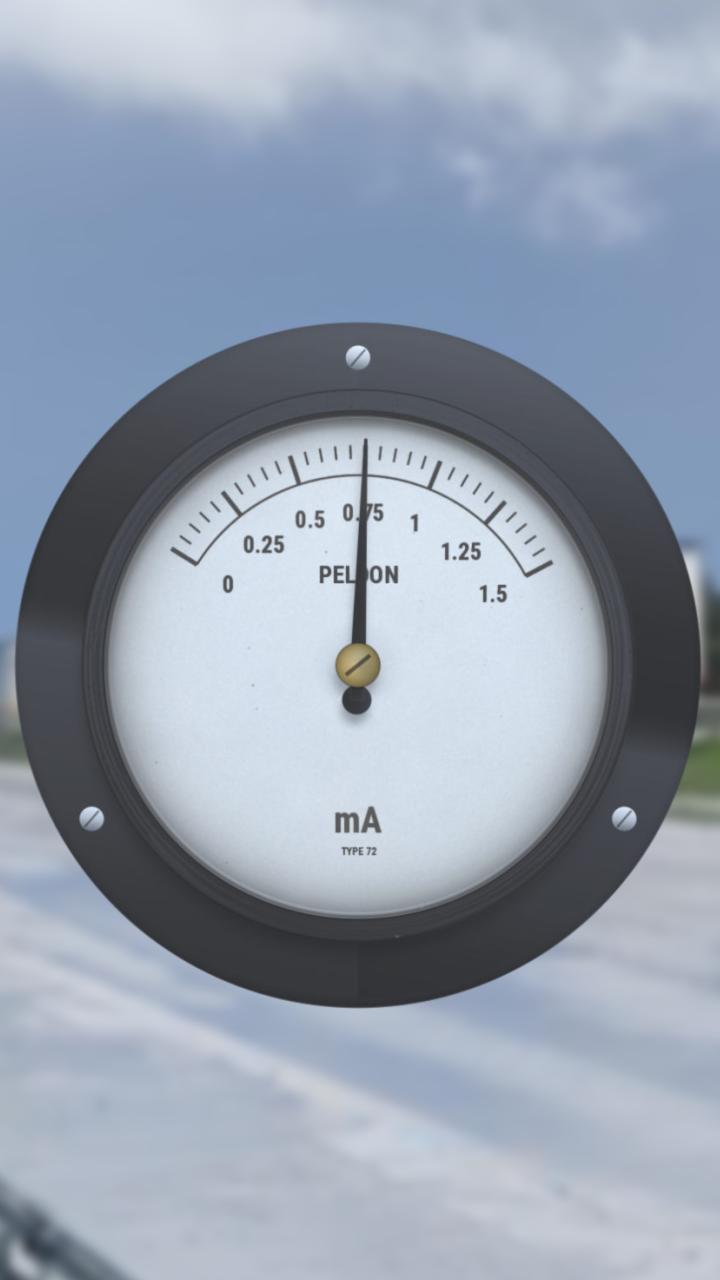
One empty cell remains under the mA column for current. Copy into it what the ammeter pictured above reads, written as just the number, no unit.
0.75
